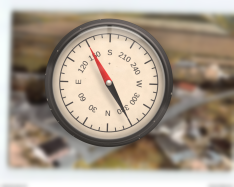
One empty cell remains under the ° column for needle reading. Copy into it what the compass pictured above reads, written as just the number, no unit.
150
